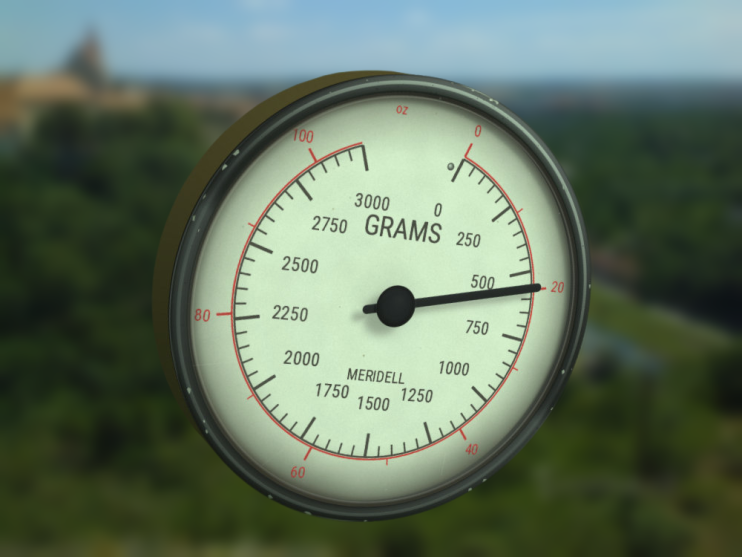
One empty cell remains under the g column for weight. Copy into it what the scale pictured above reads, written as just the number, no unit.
550
